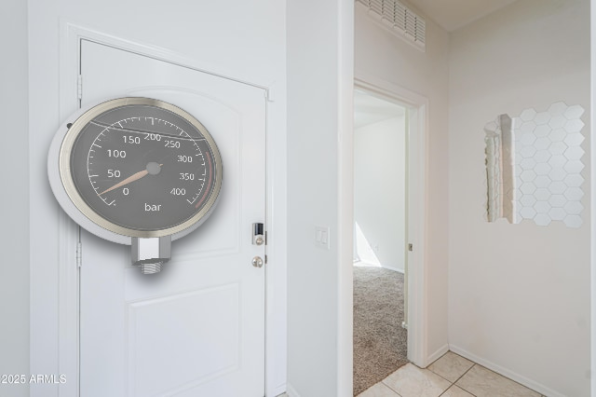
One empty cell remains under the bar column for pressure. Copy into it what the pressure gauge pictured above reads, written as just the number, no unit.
20
